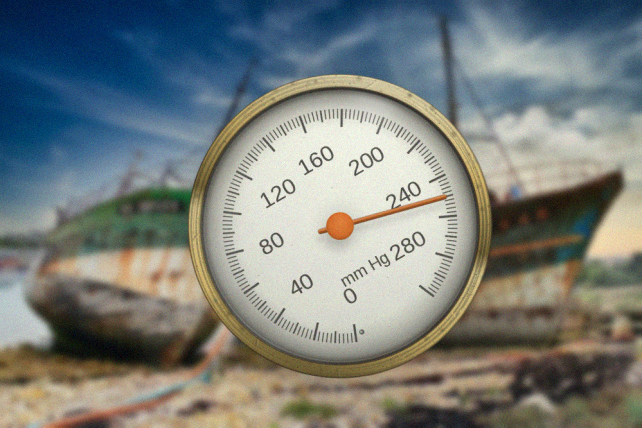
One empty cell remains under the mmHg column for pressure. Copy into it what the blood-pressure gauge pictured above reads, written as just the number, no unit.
250
